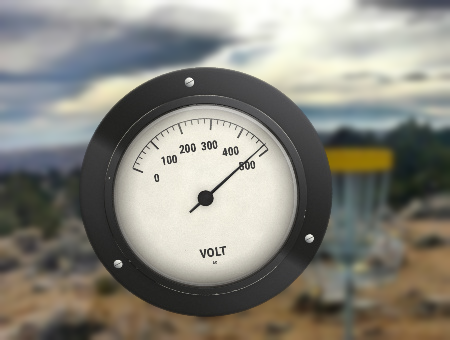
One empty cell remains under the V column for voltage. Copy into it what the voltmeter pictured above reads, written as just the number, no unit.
480
